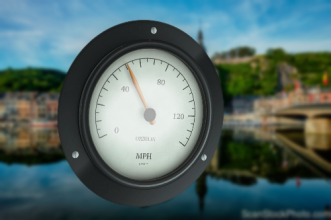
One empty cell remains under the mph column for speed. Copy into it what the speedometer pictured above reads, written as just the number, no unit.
50
